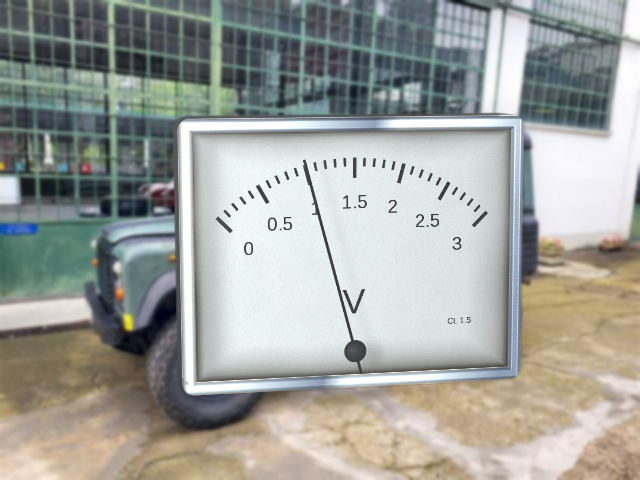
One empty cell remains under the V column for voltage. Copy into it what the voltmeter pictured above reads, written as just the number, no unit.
1
